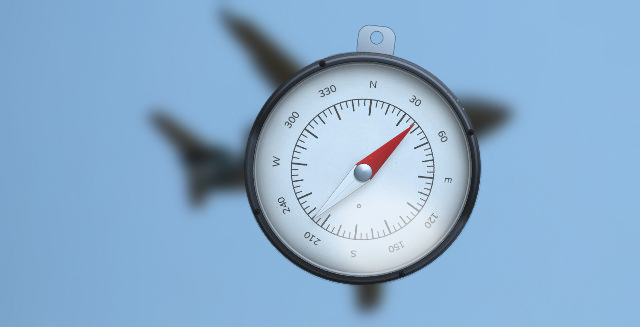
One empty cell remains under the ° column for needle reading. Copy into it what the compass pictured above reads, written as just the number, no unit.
40
